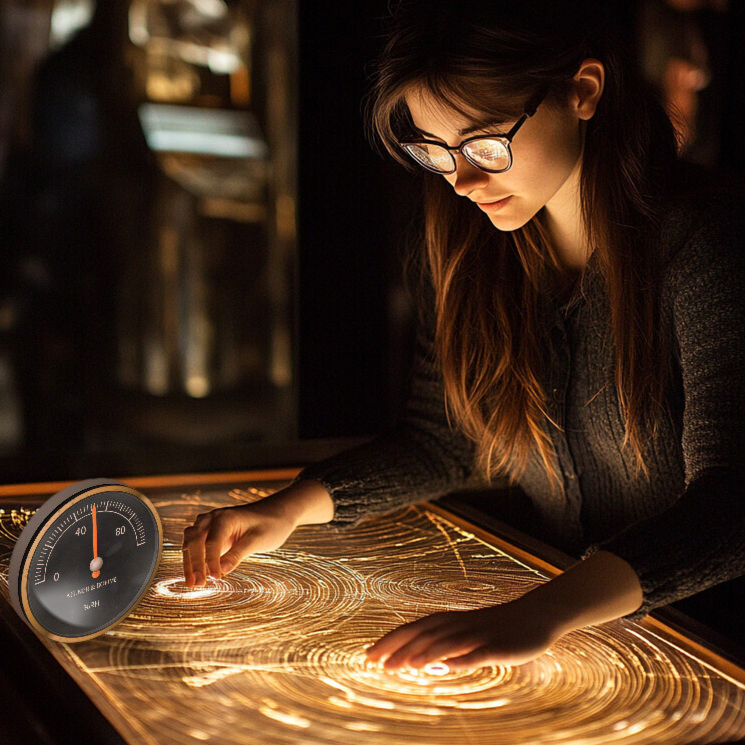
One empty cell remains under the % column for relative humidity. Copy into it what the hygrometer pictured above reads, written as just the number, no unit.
50
